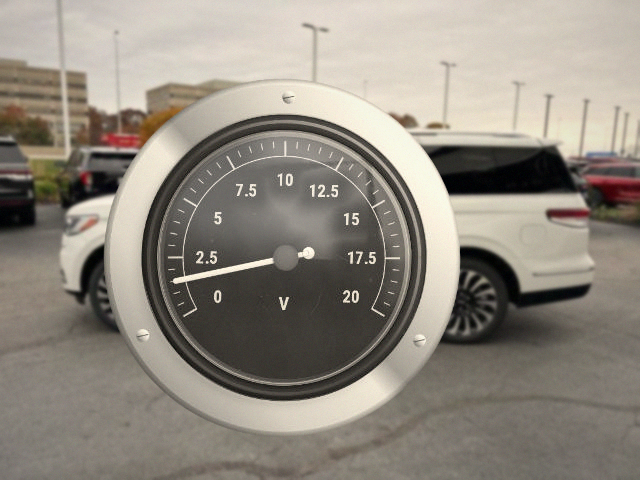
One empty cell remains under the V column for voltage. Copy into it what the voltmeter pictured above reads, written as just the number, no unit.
1.5
